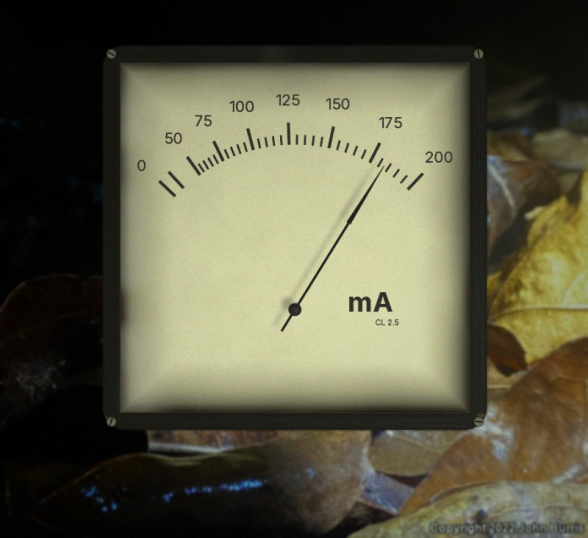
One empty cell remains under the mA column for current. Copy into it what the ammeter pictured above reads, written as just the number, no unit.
182.5
